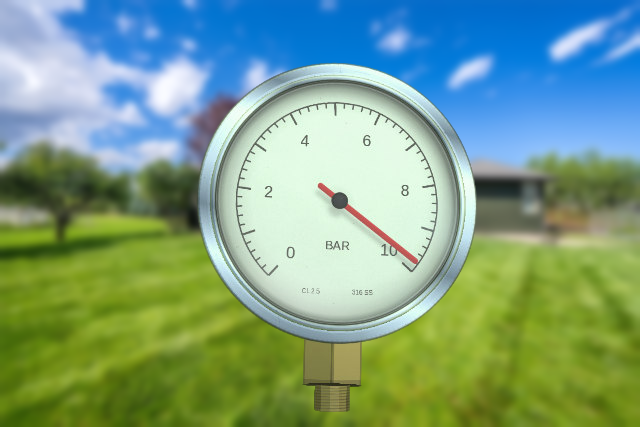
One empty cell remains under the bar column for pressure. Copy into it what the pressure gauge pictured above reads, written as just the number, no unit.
9.8
